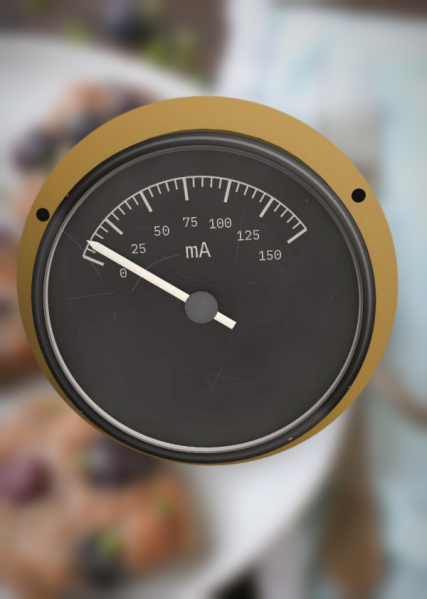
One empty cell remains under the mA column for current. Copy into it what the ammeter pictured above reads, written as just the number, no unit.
10
